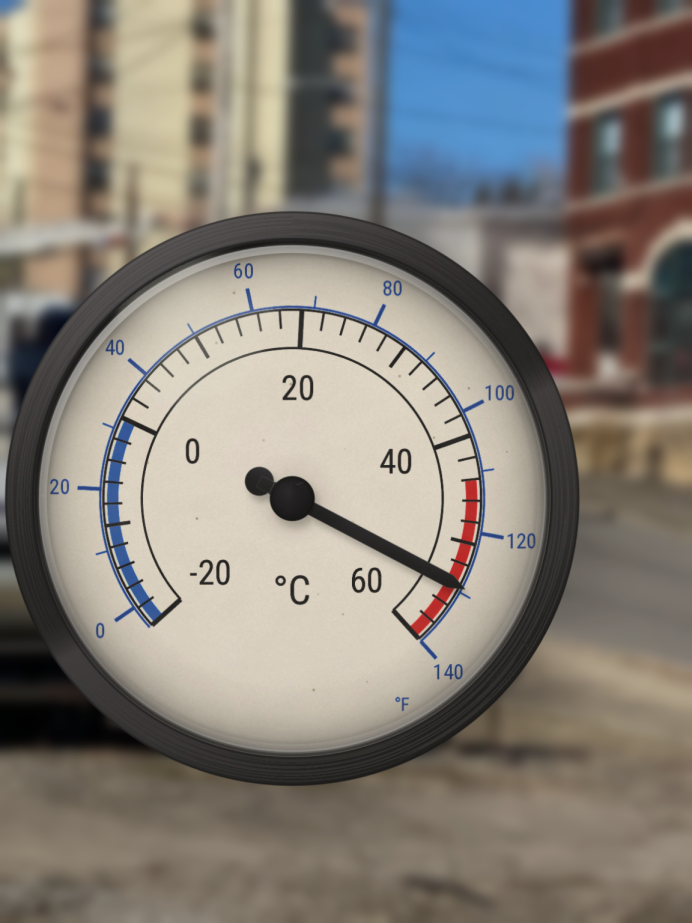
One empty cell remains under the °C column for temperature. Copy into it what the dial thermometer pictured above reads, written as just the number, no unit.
54
